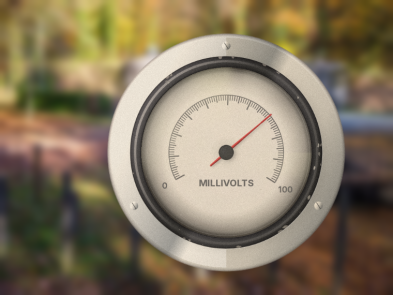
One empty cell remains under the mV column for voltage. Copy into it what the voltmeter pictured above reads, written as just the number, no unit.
70
